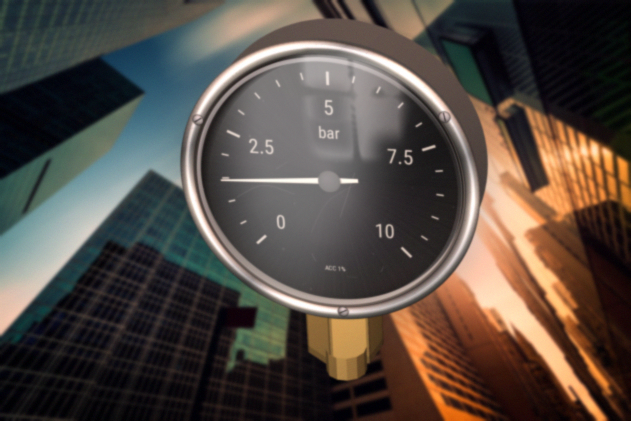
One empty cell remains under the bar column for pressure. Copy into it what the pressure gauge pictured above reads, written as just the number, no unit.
1.5
